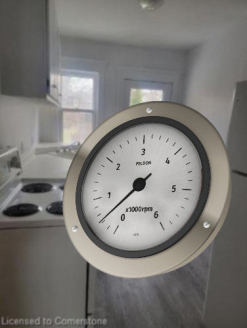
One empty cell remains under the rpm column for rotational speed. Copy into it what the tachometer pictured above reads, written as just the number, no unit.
400
